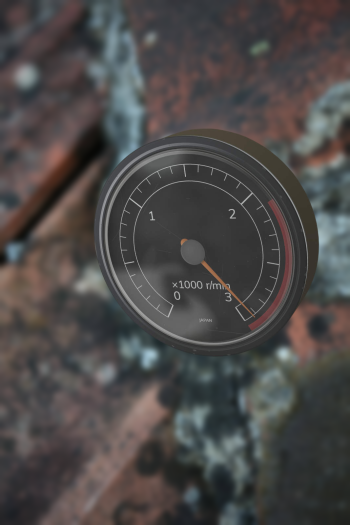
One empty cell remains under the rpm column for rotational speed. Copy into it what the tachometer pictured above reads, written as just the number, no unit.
2900
